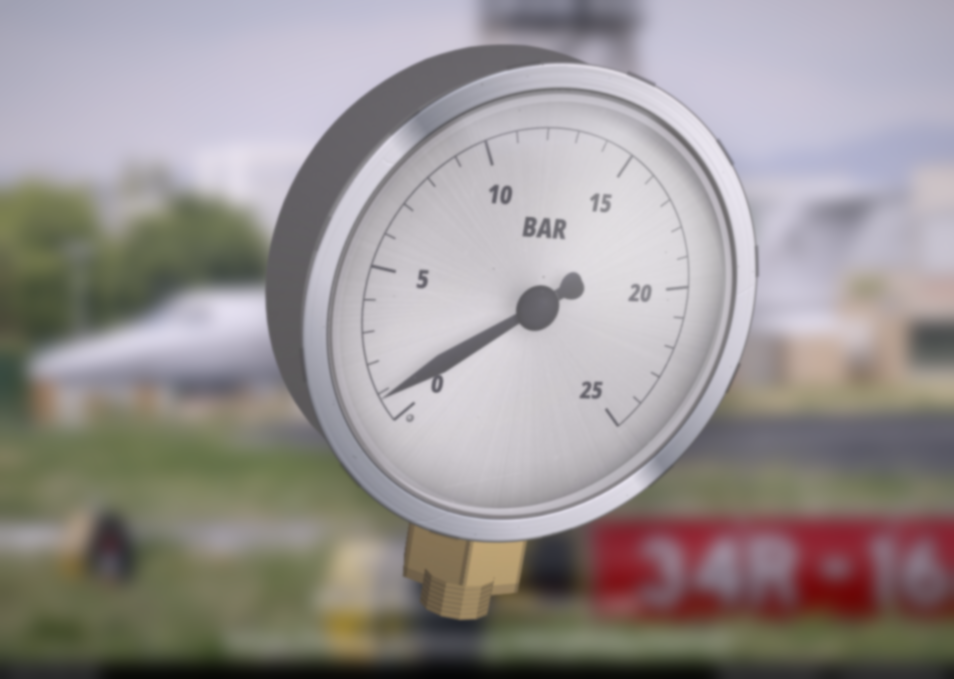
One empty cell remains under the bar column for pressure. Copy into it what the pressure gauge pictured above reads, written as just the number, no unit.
1
